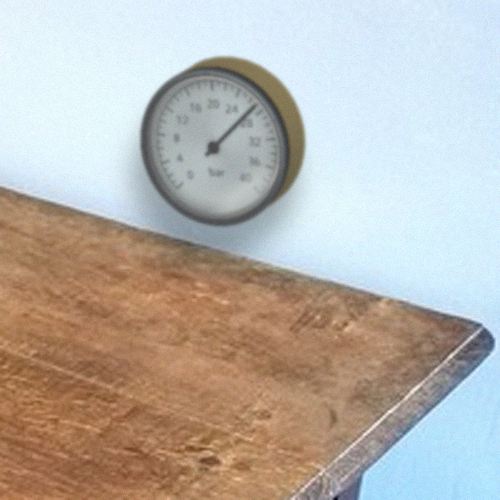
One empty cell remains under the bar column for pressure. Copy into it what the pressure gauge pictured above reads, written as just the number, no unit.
27
